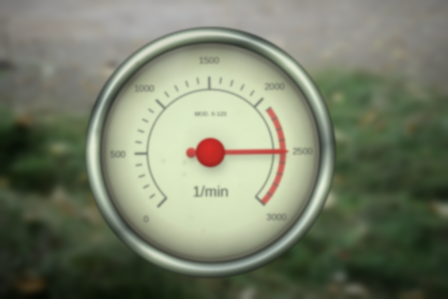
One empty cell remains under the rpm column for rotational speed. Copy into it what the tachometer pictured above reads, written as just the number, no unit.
2500
